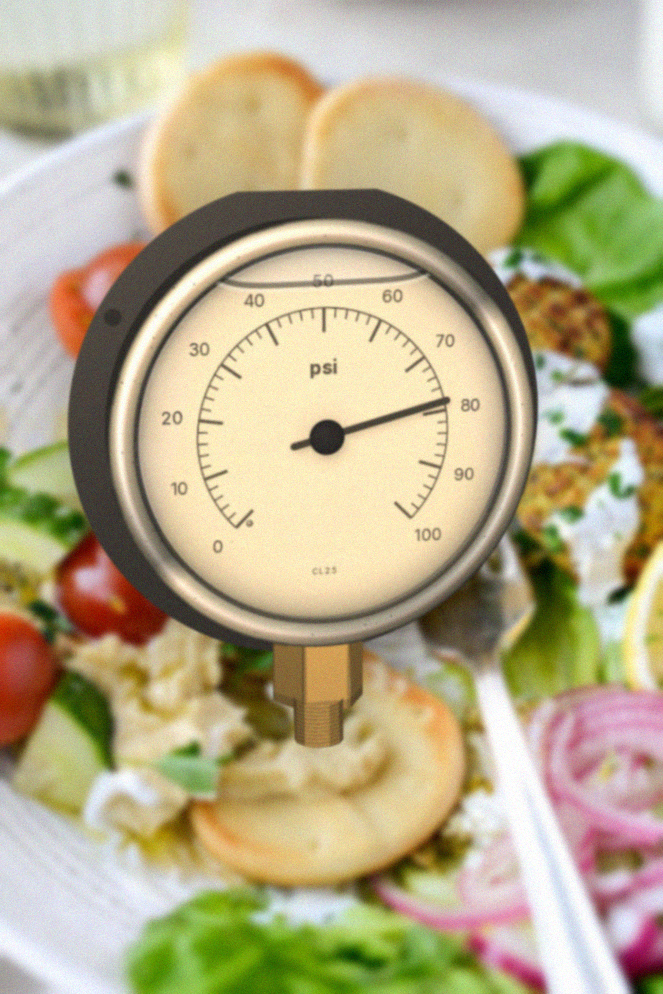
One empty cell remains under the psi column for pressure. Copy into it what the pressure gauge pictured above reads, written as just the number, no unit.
78
